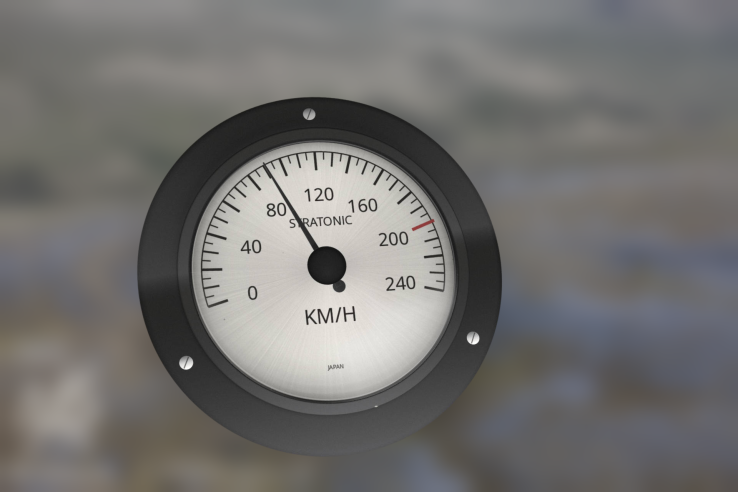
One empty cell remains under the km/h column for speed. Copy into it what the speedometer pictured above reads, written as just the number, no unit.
90
